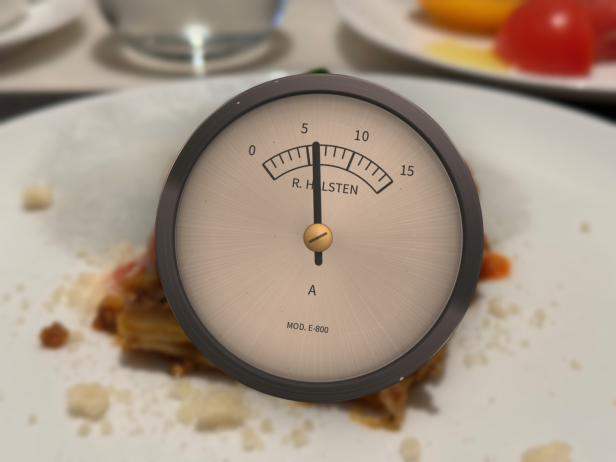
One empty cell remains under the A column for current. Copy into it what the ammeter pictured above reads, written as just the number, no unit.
6
